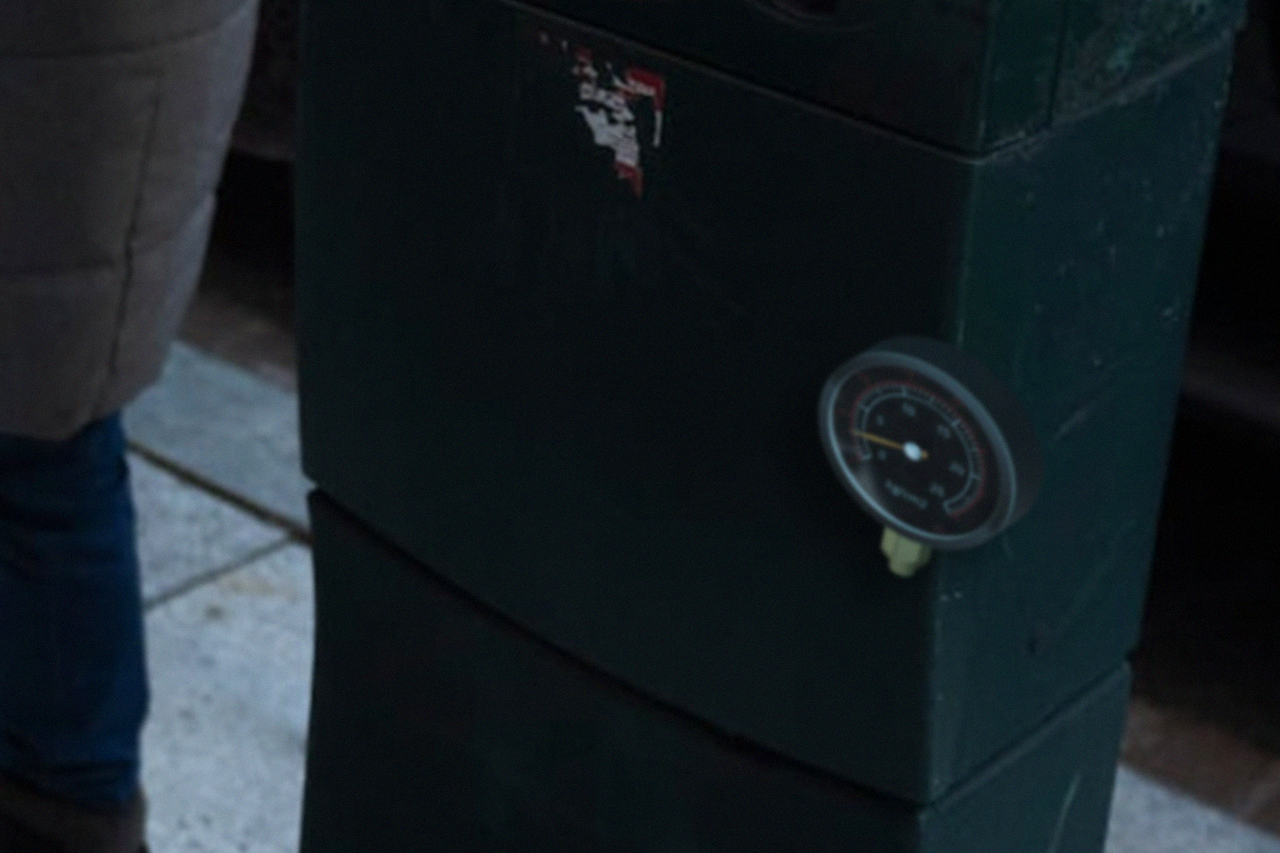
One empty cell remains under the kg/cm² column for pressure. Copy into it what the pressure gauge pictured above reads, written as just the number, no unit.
2.5
